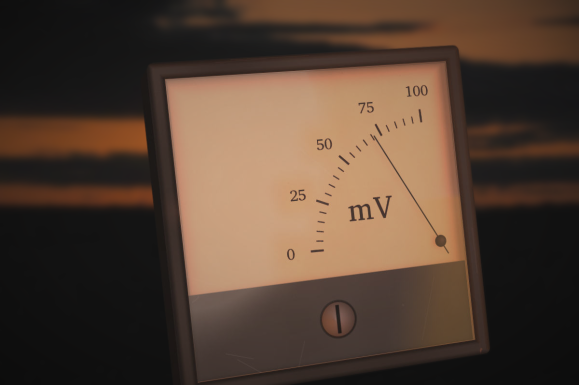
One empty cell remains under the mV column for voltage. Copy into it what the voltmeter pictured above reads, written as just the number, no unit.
70
